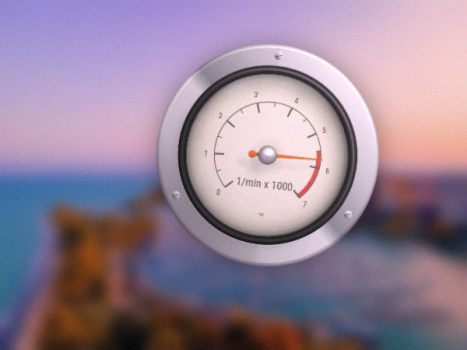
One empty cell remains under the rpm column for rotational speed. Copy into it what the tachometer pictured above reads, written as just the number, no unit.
5750
